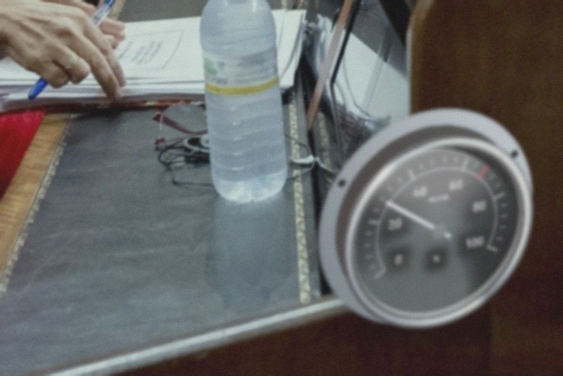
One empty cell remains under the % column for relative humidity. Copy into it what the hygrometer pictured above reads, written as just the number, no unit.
28
